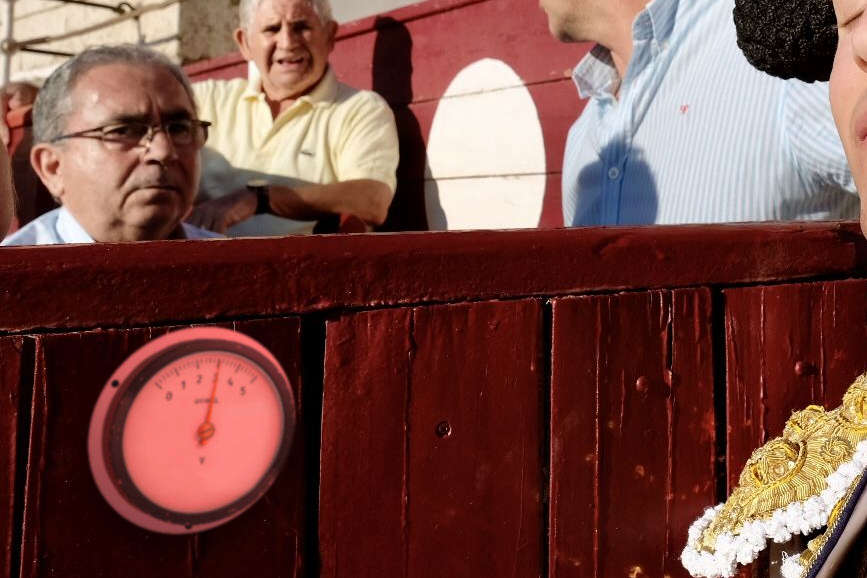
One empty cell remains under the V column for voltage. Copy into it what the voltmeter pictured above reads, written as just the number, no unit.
3
